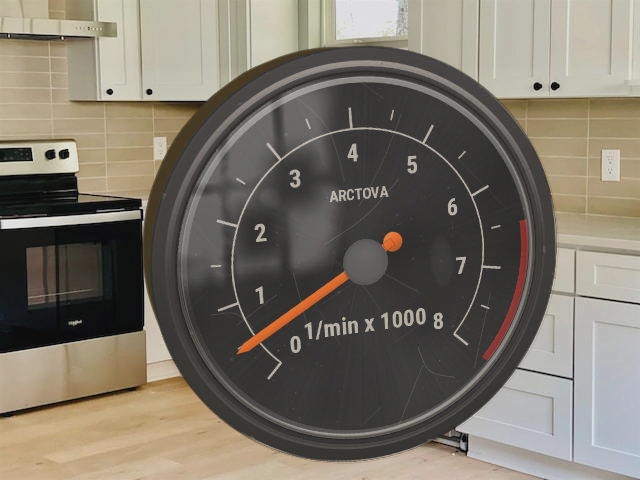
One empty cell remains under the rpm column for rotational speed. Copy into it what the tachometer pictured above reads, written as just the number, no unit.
500
